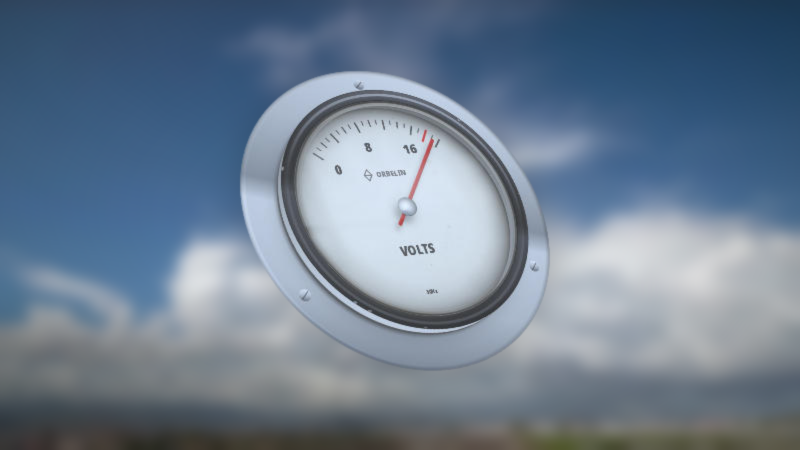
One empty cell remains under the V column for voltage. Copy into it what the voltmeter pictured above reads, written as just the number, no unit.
19
